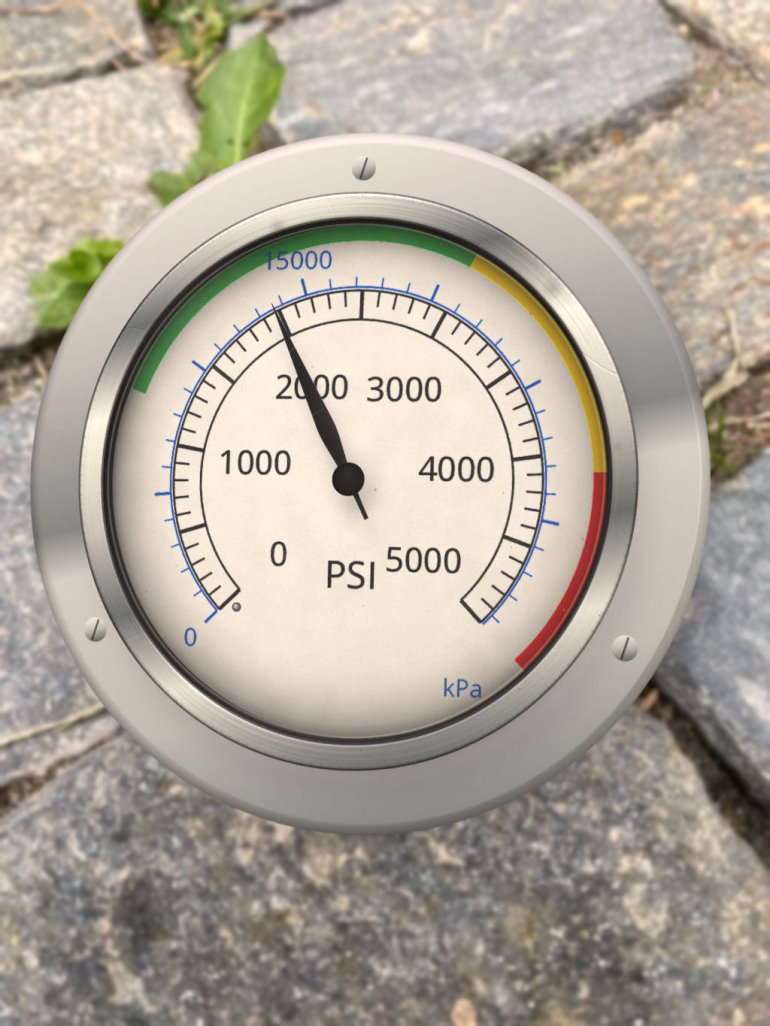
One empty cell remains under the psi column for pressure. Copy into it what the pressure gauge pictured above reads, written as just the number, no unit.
2000
